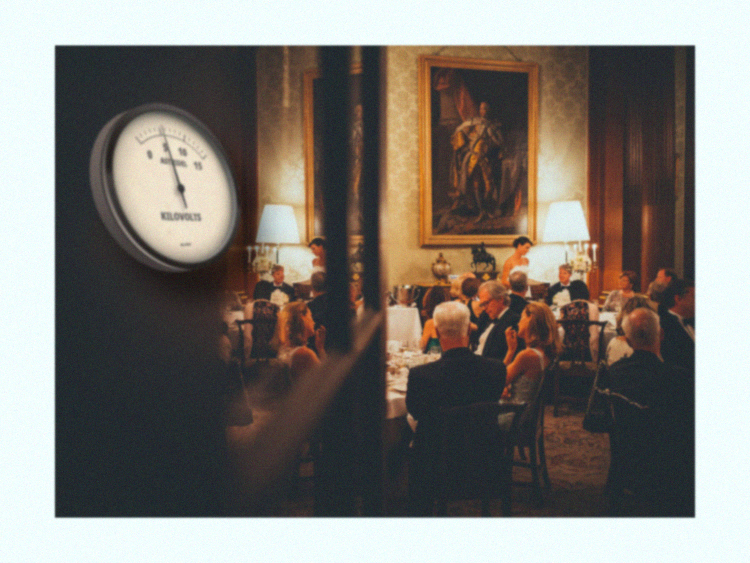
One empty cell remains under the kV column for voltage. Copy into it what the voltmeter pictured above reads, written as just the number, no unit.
5
